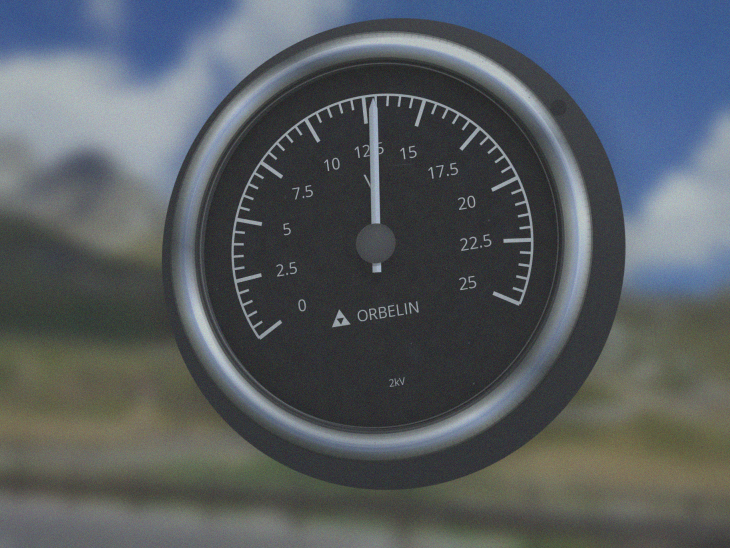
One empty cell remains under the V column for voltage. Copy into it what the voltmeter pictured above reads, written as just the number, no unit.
13
